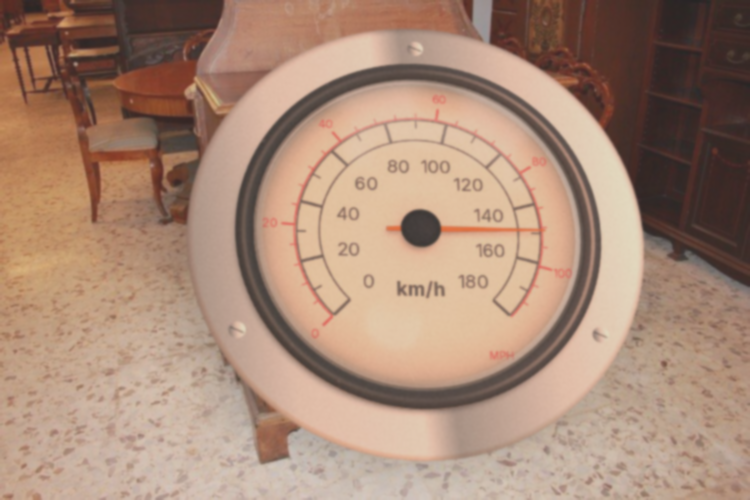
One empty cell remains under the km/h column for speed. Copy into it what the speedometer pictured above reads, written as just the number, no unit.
150
